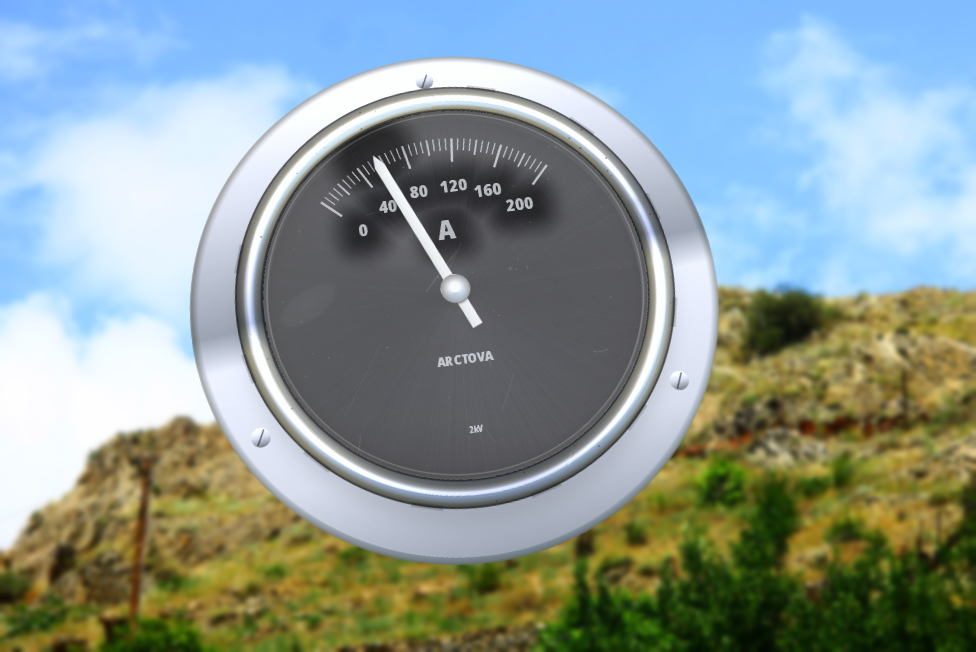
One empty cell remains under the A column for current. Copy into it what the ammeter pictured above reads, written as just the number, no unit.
55
